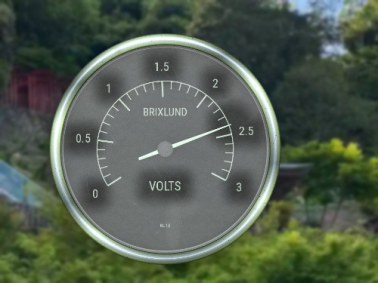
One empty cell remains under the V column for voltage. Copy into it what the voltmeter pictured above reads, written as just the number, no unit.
2.4
